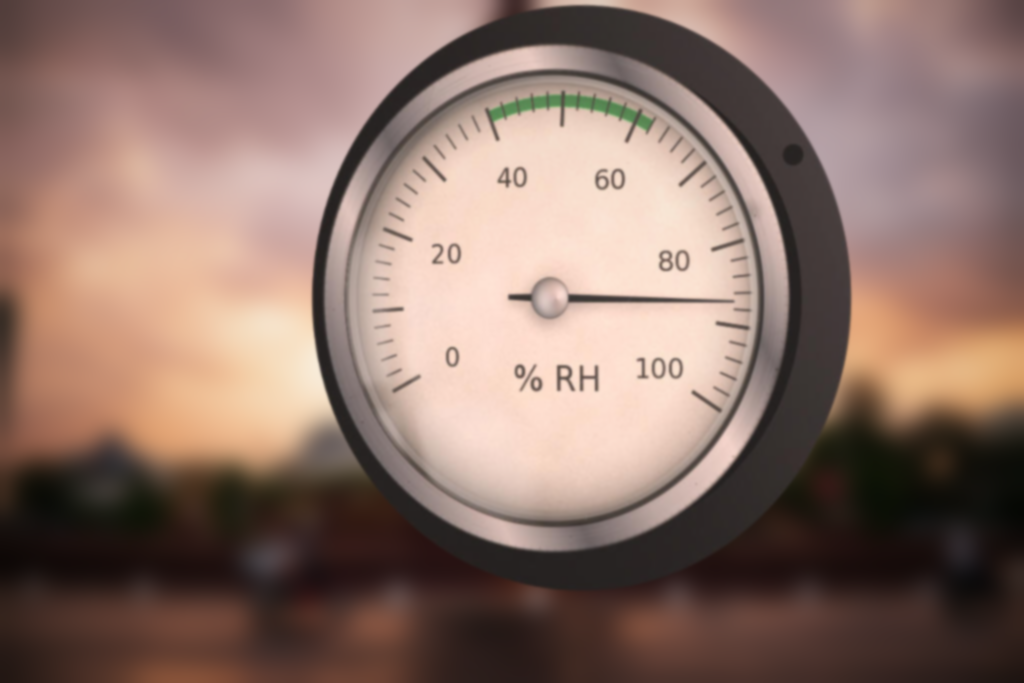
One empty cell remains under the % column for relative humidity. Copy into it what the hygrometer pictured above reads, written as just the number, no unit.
87
